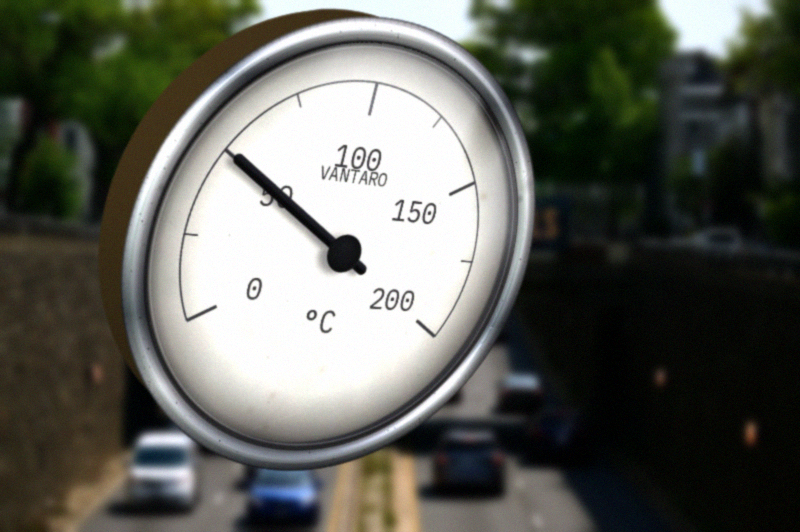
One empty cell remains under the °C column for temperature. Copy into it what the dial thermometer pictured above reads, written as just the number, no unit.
50
